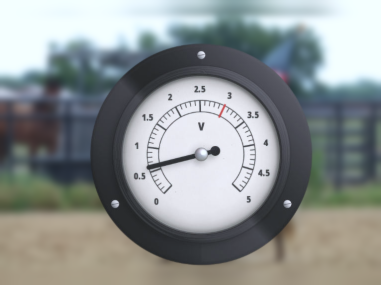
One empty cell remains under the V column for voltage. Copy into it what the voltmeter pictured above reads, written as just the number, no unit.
0.6
